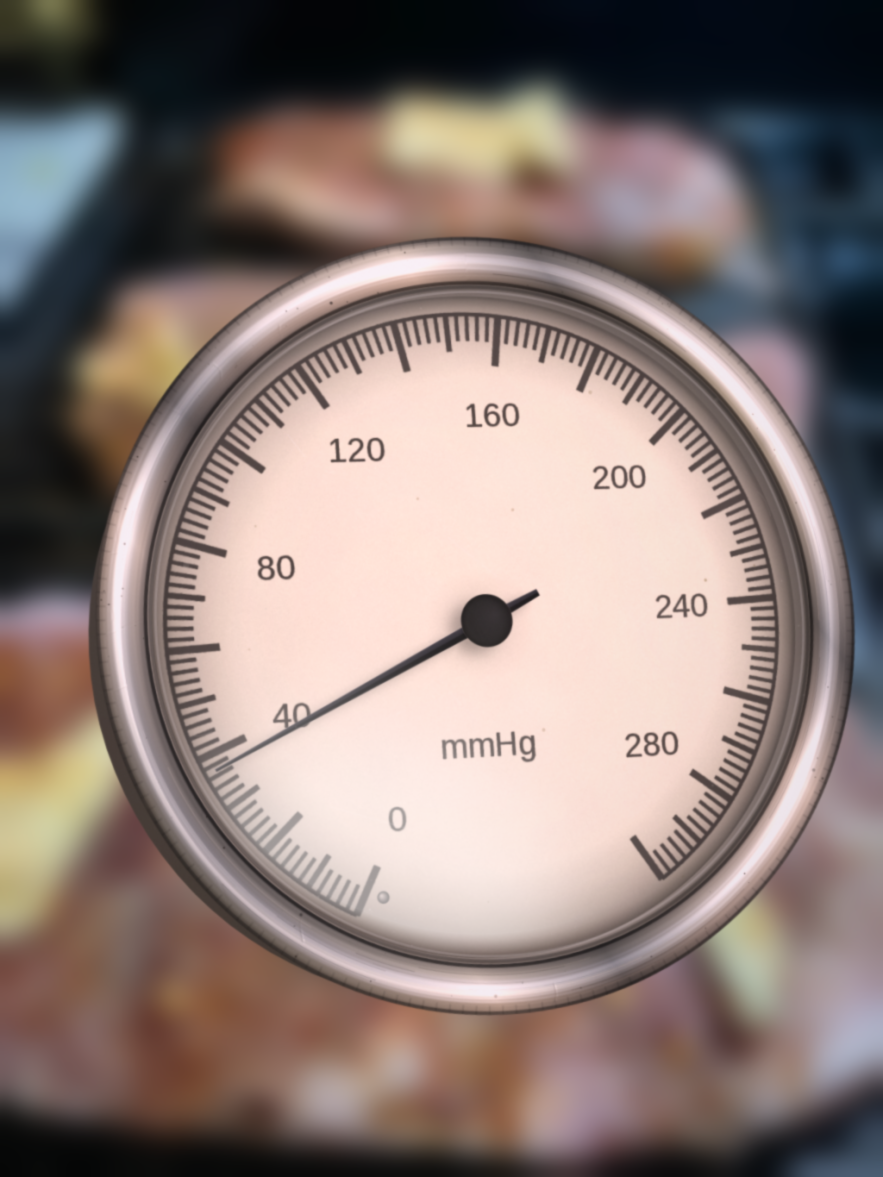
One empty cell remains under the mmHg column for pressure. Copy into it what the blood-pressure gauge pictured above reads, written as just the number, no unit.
37
